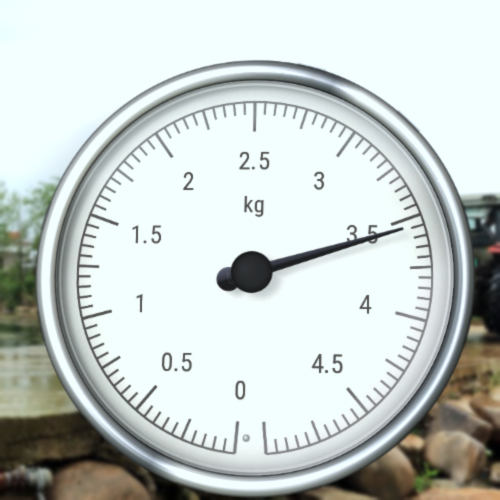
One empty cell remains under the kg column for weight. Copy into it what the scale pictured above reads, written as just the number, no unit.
3.55
